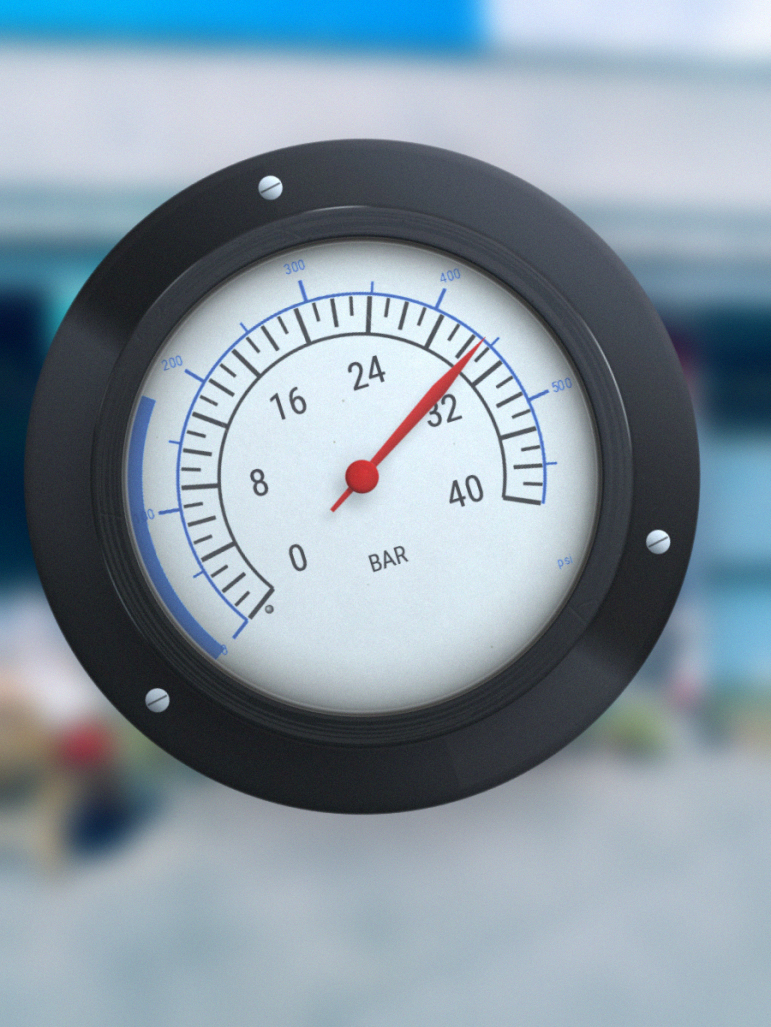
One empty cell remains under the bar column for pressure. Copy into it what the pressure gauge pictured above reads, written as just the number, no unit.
30.5
